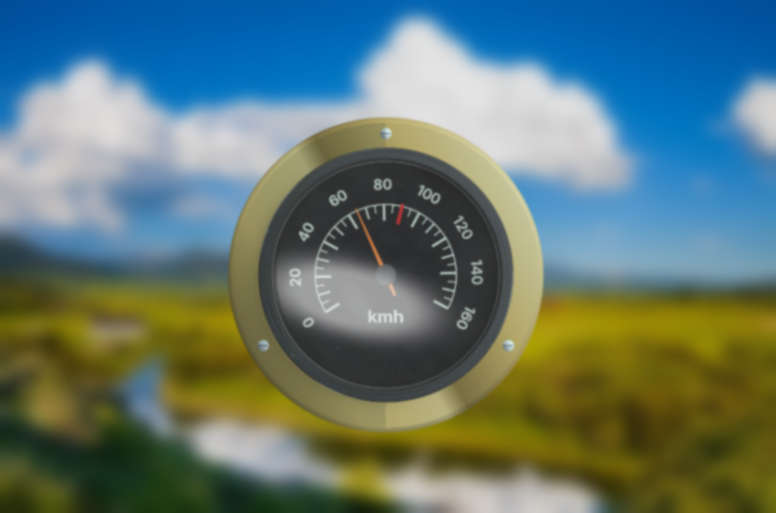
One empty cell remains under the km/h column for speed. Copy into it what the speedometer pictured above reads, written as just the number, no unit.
65
